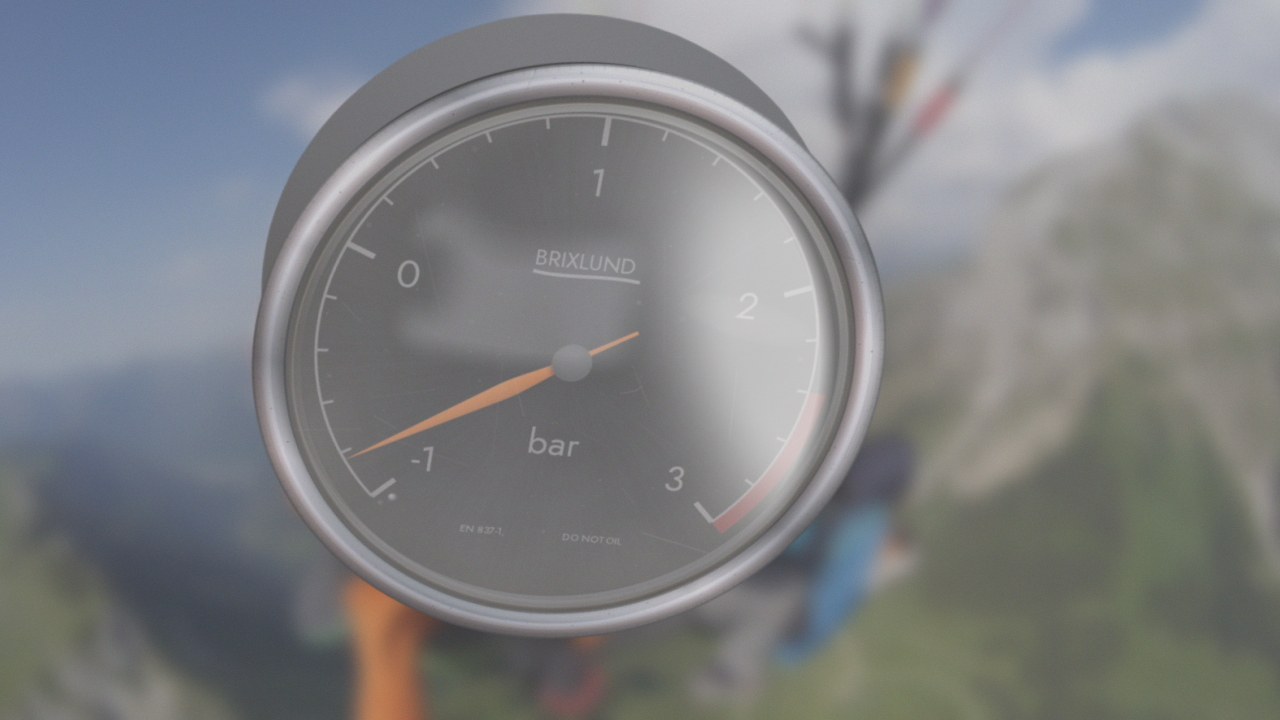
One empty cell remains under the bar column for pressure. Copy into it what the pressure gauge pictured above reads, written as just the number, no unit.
-0.8
